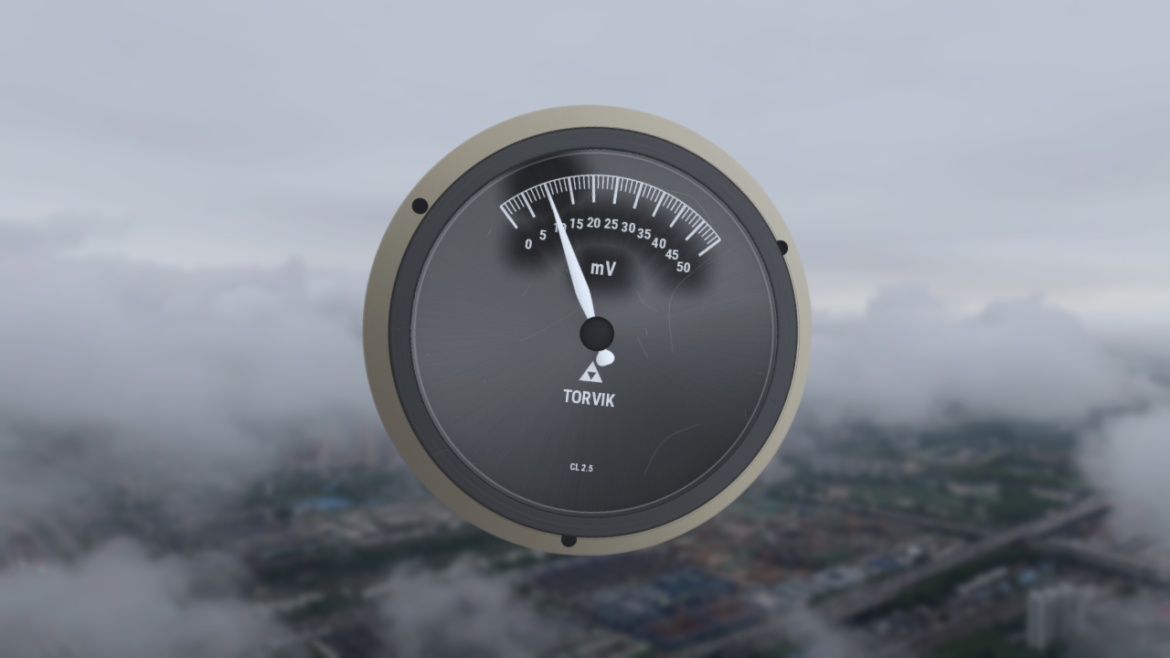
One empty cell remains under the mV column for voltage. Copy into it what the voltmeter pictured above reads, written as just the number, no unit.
10
